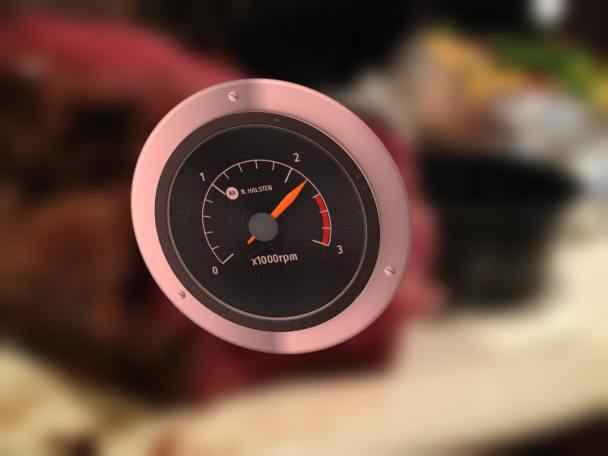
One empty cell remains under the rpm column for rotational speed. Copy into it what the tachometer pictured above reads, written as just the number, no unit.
2200
